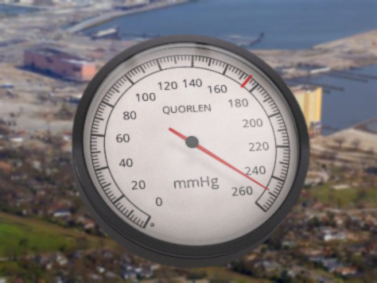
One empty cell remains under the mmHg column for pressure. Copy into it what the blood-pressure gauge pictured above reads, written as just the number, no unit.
250
